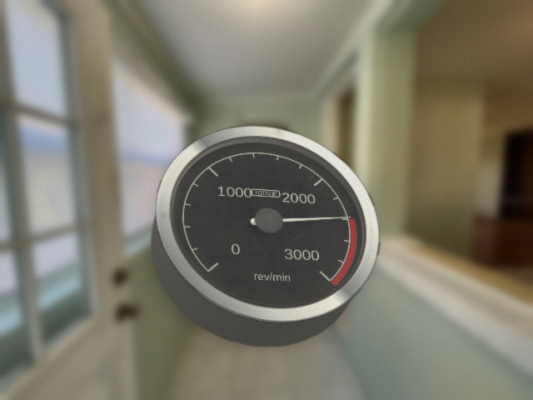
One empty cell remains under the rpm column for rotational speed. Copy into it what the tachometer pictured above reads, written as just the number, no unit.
2400
